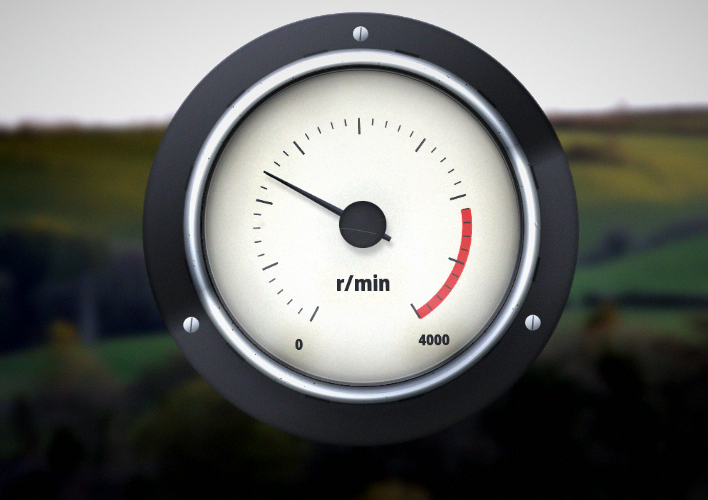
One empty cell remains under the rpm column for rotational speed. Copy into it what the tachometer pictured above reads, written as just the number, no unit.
1200
